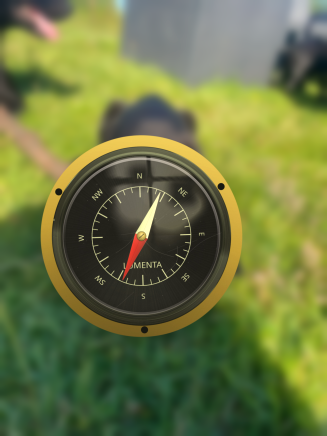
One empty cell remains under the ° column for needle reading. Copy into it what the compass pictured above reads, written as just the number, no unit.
205
